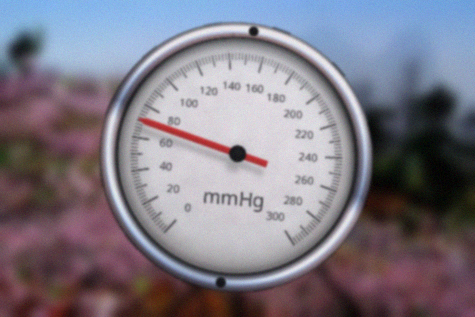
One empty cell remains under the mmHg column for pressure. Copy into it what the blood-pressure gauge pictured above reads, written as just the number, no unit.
70
